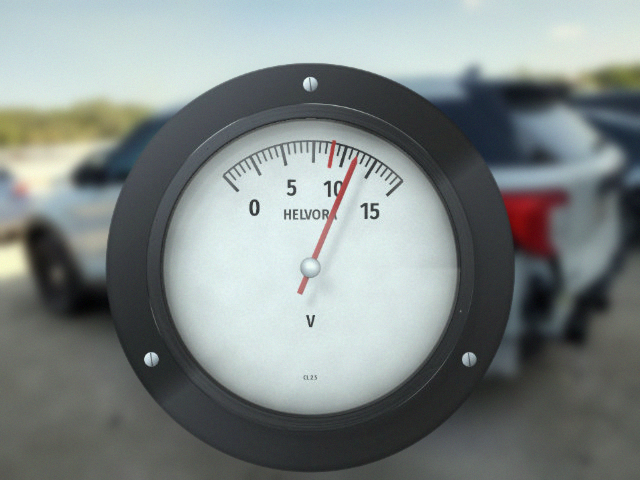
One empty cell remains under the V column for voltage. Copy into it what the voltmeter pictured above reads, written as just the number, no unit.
11
